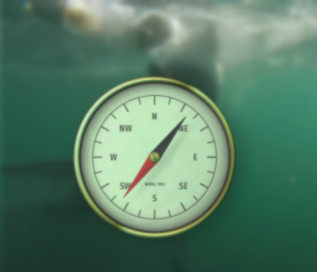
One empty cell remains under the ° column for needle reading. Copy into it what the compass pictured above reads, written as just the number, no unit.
217.5
